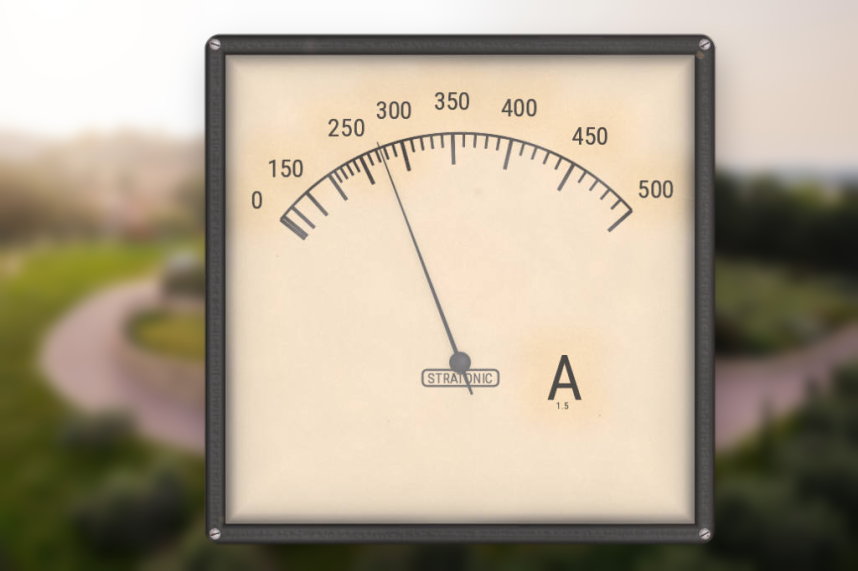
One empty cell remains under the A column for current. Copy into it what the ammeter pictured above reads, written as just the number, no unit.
275
